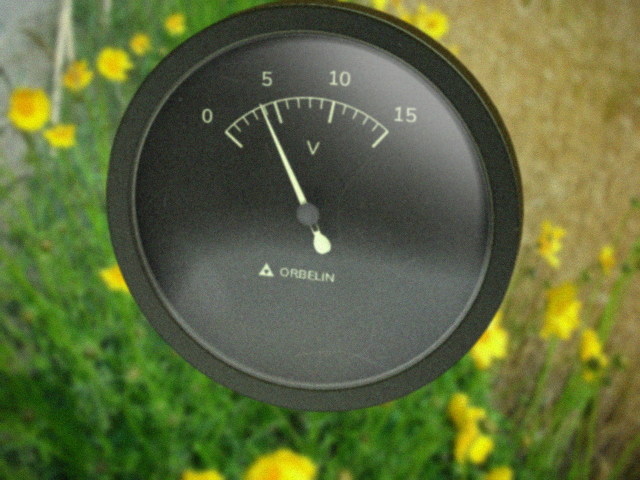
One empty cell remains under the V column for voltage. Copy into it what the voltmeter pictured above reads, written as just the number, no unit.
4
